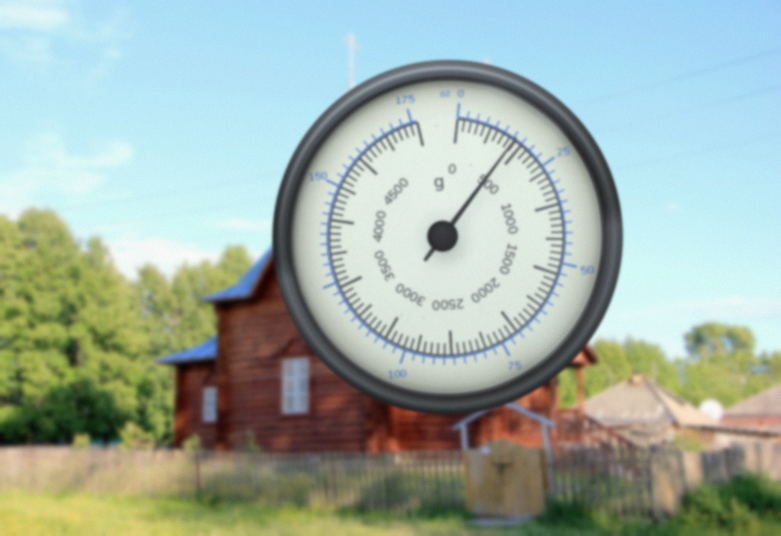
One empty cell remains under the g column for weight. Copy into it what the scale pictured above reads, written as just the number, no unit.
450
